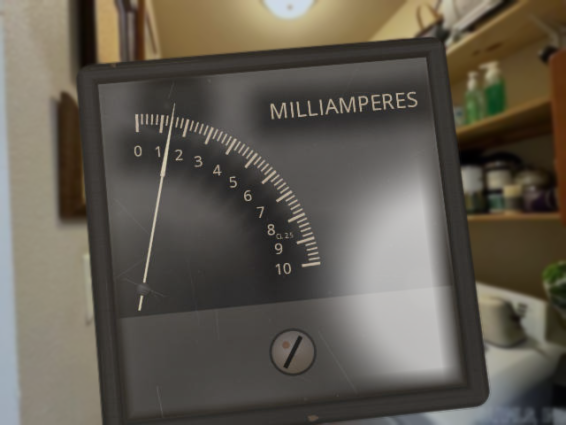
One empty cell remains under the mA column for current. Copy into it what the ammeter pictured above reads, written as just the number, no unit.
1.4
